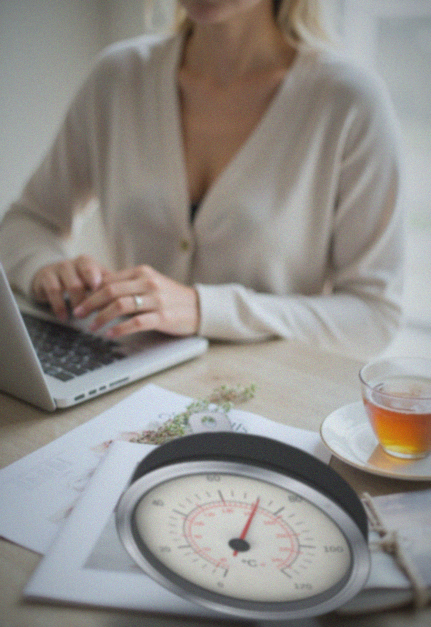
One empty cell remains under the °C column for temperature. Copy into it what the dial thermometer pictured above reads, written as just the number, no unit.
72
